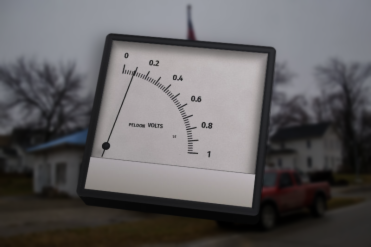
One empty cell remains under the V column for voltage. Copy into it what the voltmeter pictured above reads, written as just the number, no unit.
0.1
